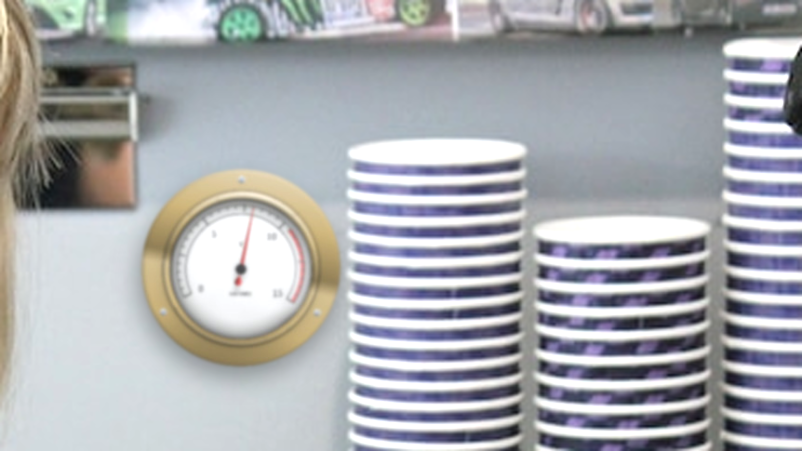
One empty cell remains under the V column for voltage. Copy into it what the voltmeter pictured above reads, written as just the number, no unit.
8
